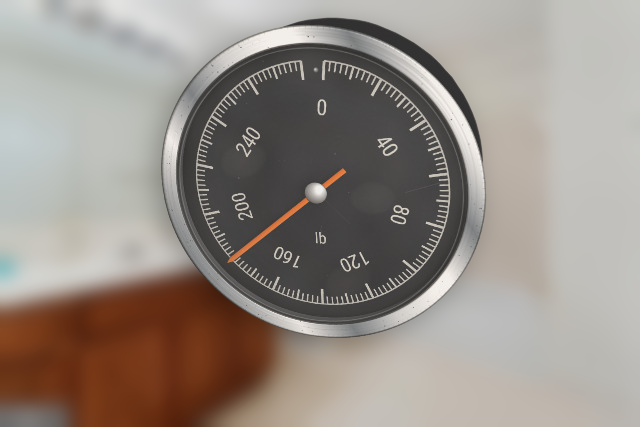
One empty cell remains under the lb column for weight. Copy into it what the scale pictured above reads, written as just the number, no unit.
180
